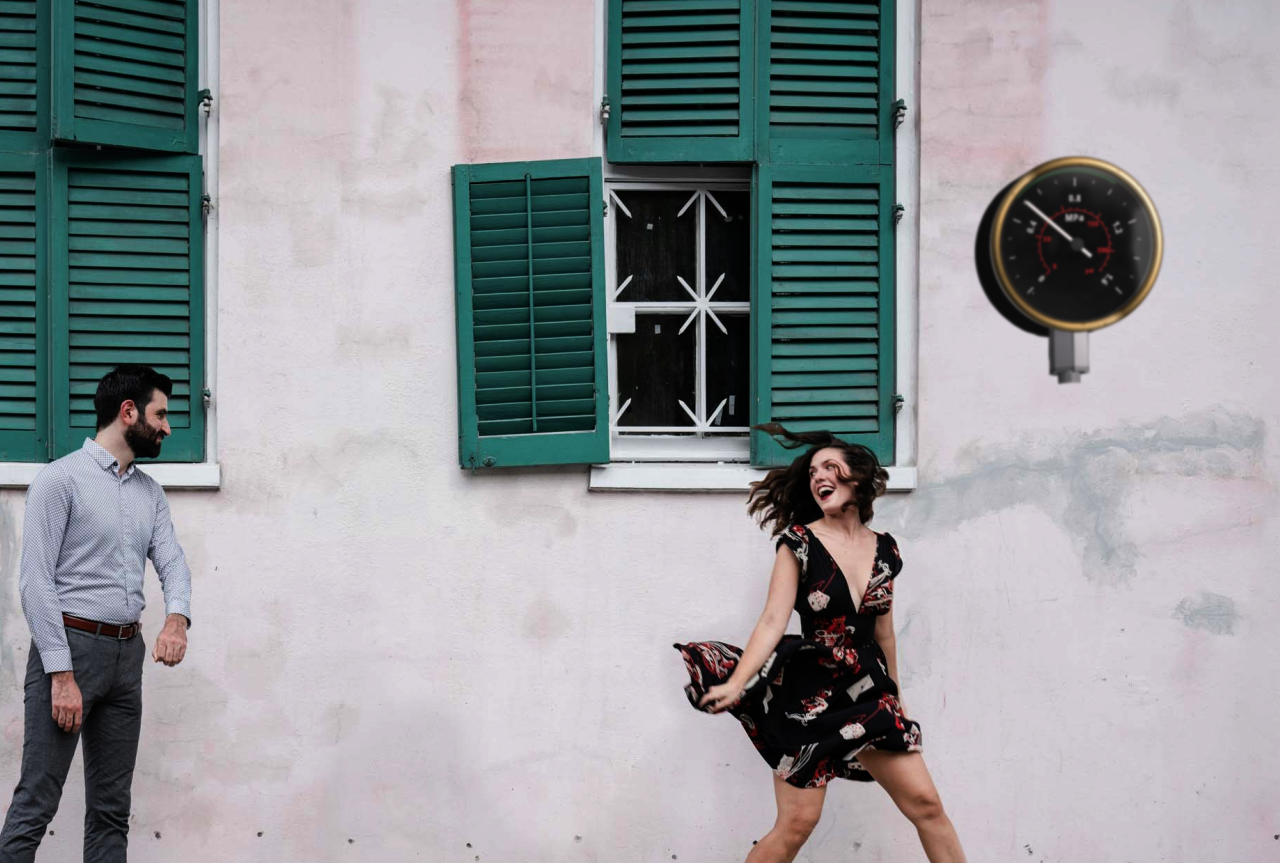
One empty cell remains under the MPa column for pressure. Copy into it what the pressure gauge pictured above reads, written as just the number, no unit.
0.5
